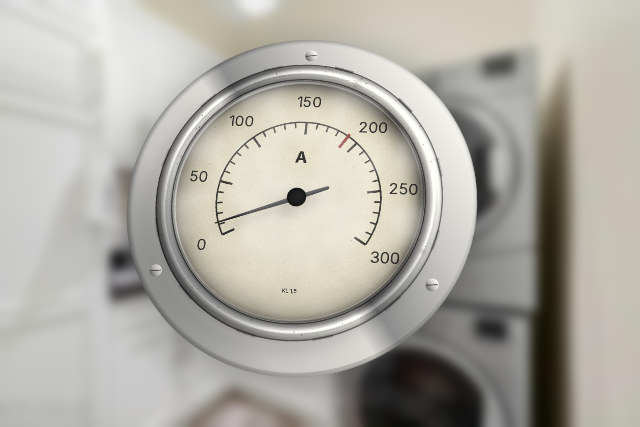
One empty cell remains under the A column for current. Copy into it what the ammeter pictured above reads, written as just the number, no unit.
10
